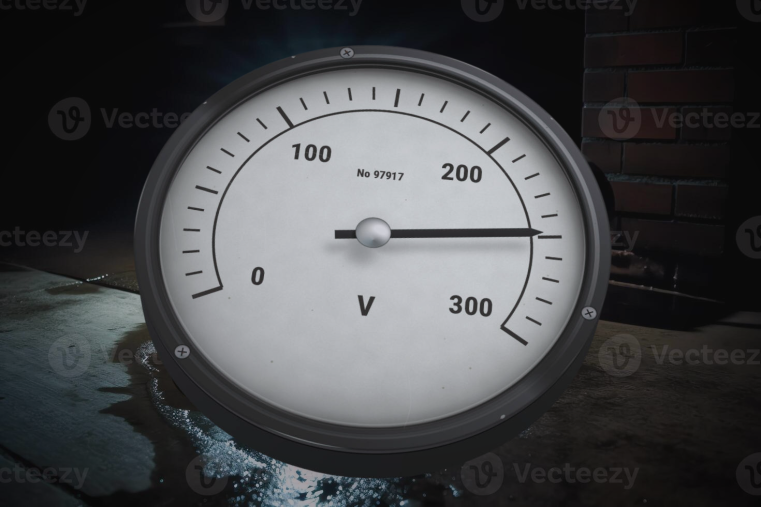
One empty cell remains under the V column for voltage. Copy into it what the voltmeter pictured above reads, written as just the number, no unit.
250
